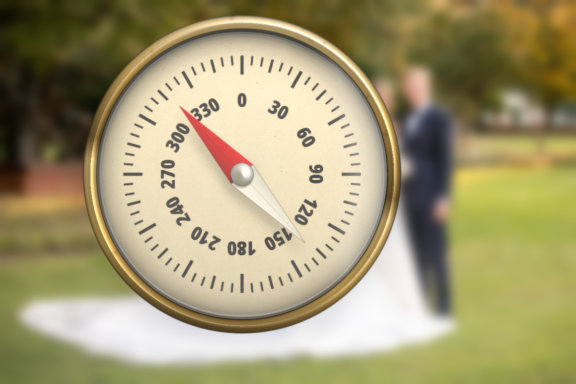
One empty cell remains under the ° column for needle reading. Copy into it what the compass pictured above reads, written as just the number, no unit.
317.5
